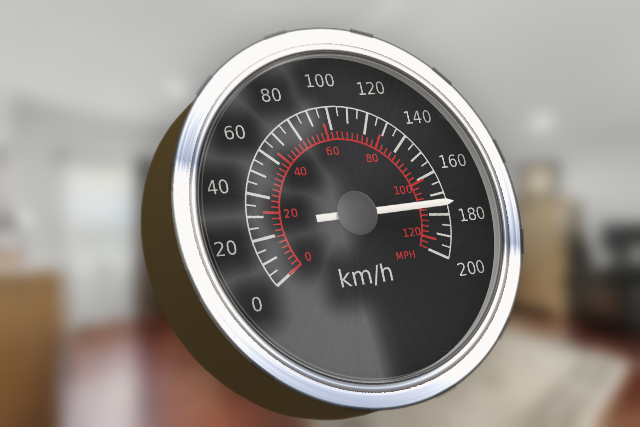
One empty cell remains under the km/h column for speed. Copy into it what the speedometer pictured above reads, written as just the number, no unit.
175
